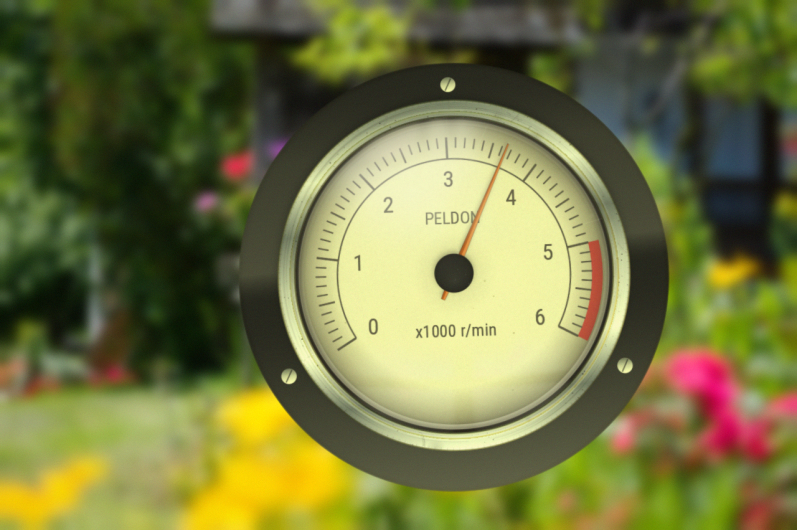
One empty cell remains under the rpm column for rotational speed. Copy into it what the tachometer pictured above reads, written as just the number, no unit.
3650
